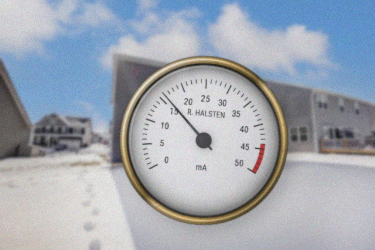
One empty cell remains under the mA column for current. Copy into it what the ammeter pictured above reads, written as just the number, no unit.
16
